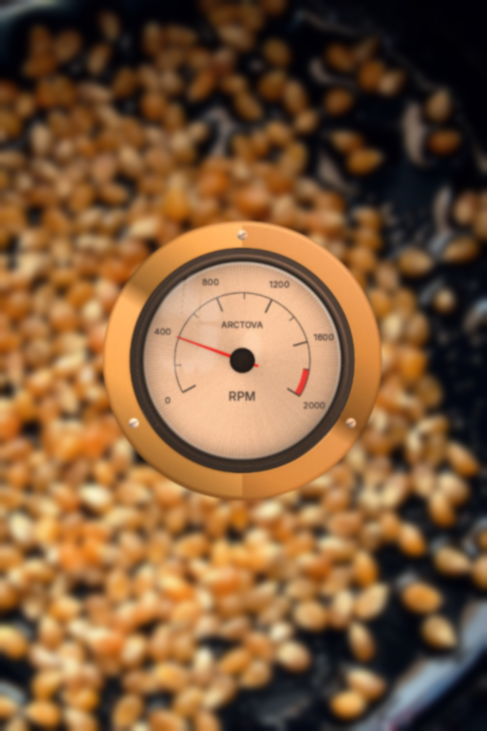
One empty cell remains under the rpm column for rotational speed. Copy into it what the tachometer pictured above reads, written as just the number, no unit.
400
